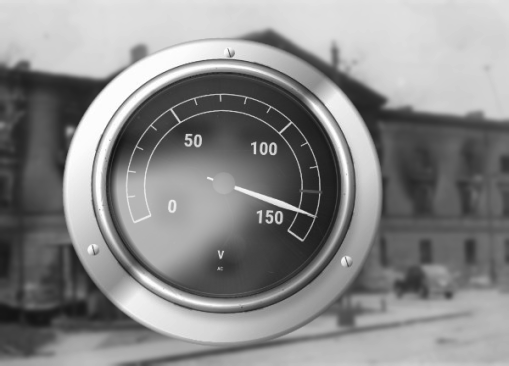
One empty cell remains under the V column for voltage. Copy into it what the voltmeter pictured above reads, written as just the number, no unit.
140
